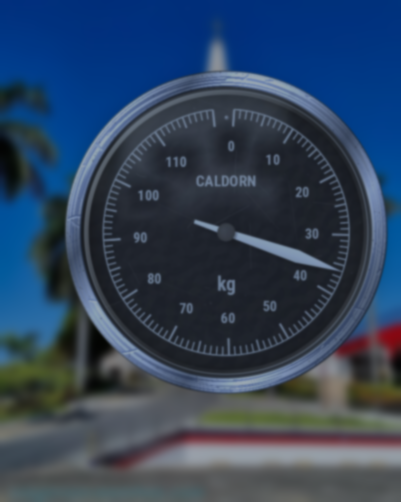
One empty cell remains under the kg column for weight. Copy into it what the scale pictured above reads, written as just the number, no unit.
36
